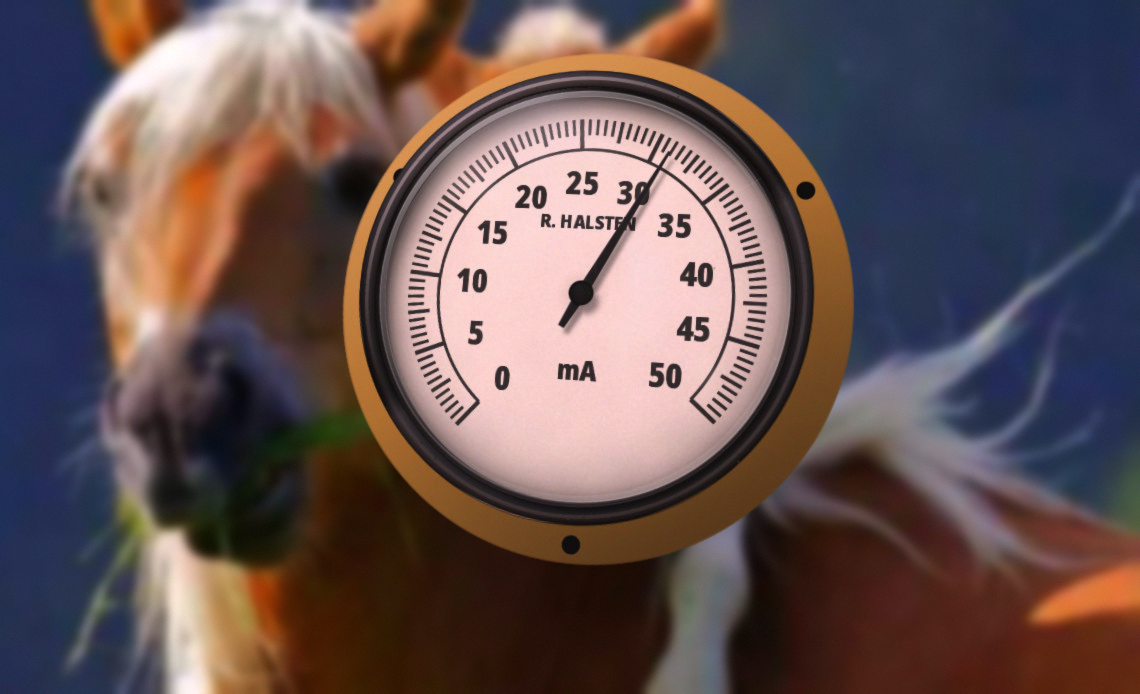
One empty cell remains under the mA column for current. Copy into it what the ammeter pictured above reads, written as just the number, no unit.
31
